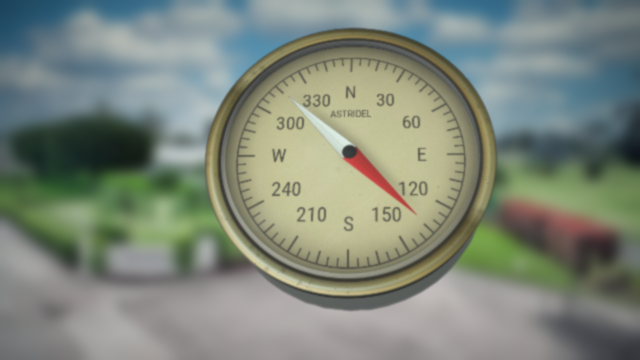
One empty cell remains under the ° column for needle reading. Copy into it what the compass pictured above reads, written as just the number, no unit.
135
